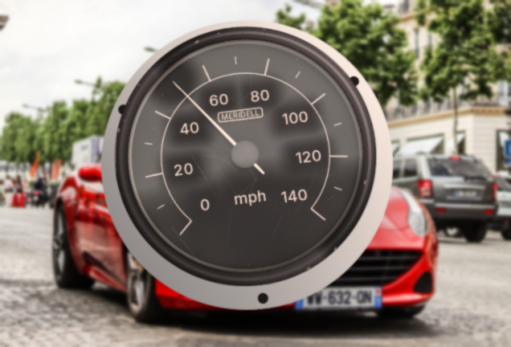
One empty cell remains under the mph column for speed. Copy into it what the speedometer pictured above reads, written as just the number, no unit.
50
